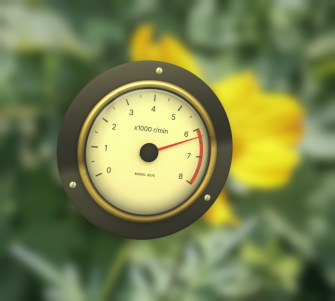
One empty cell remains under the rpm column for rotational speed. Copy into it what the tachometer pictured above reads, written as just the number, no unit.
6250
